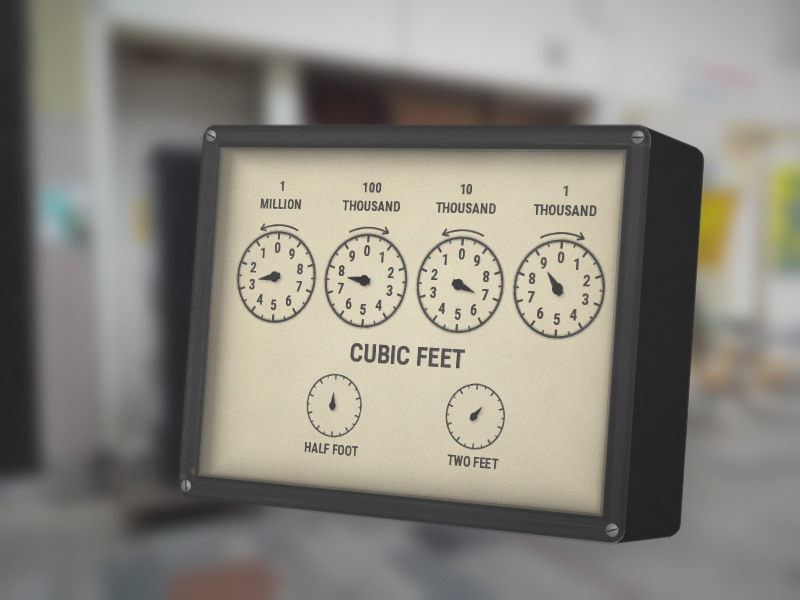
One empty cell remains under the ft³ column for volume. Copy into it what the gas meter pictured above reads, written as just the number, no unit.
276900
